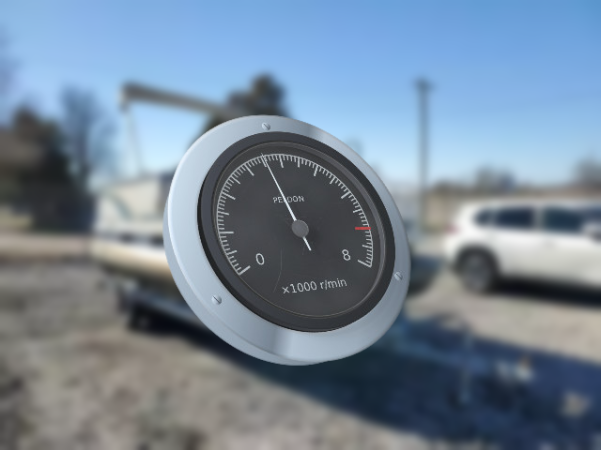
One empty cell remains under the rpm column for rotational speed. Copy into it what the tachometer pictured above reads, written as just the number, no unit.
3500
